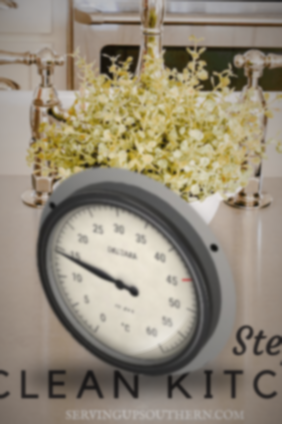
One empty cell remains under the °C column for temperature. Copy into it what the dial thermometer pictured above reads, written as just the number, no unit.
15
